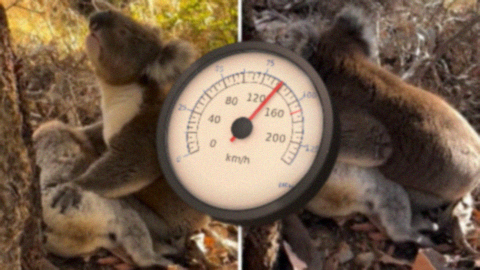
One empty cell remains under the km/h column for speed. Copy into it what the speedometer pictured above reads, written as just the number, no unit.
140
